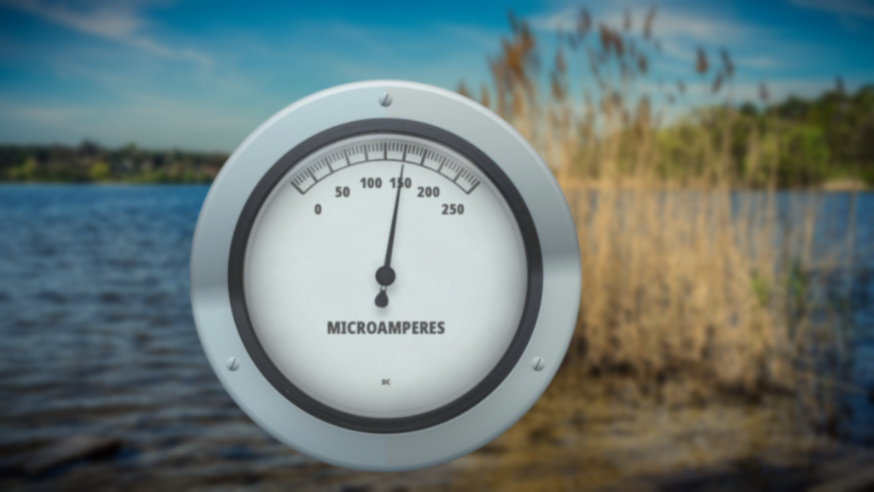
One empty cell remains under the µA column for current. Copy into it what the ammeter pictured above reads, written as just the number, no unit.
150
